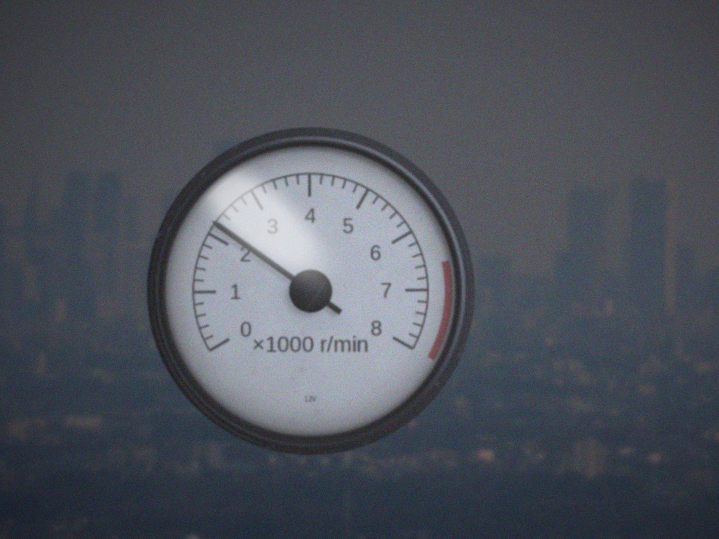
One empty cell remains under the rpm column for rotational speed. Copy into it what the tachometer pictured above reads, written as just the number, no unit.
2200
